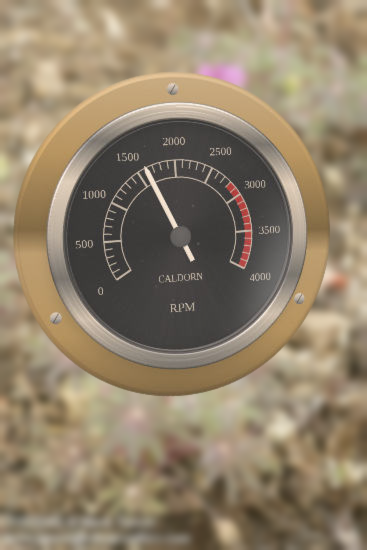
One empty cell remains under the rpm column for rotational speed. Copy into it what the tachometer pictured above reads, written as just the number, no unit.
1600
